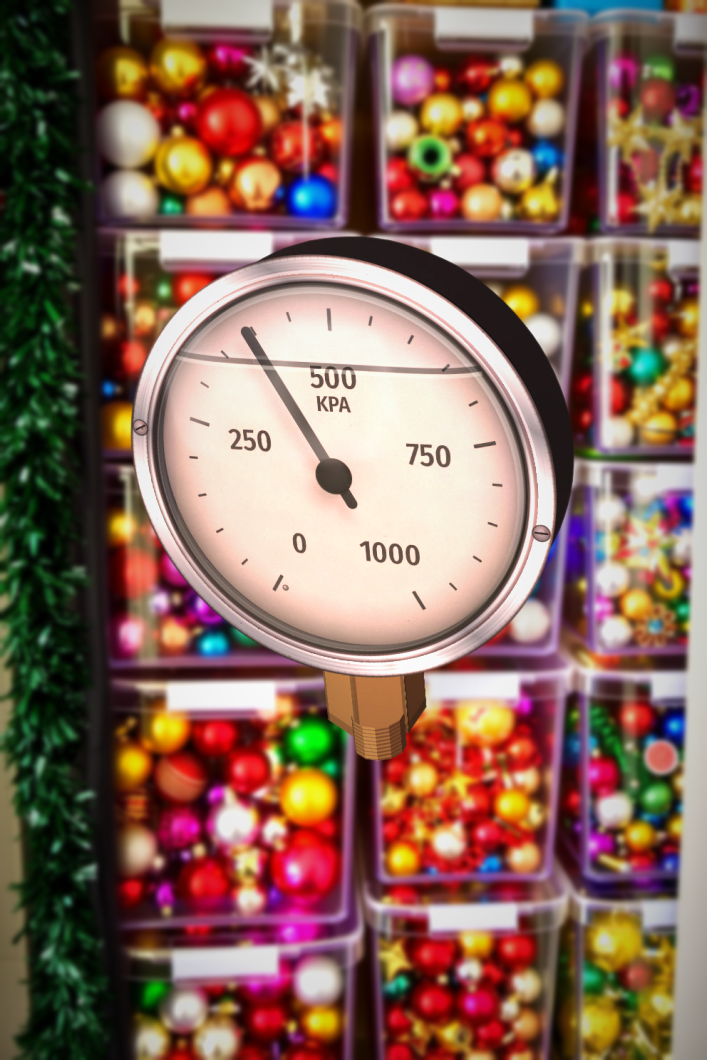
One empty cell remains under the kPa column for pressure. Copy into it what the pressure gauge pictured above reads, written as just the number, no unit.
400
